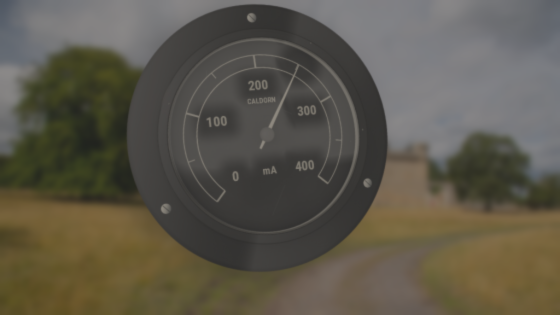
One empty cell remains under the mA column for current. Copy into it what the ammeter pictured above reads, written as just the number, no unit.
250
